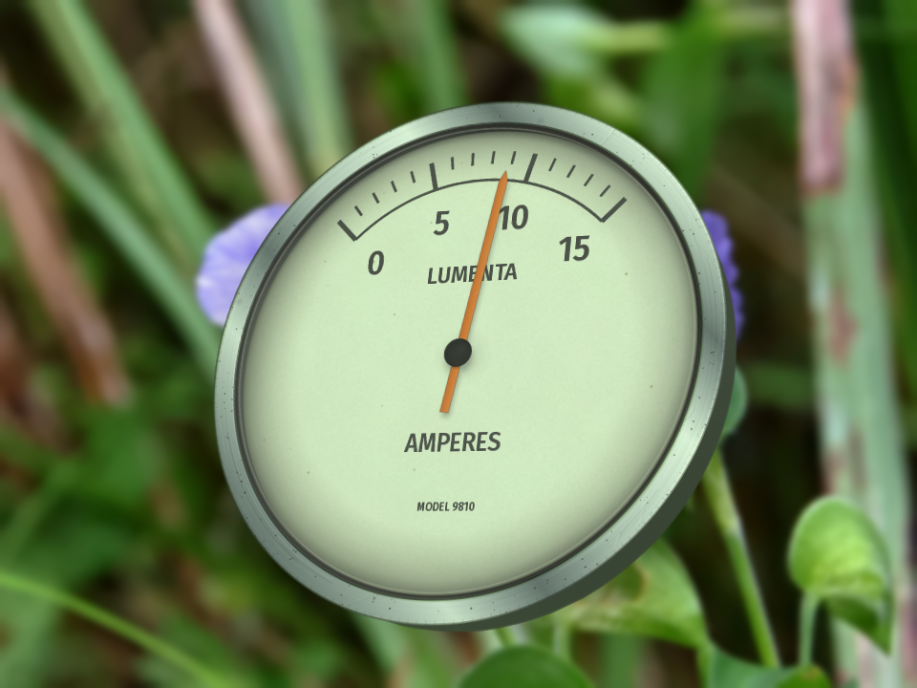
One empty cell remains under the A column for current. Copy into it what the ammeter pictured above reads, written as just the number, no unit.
9
